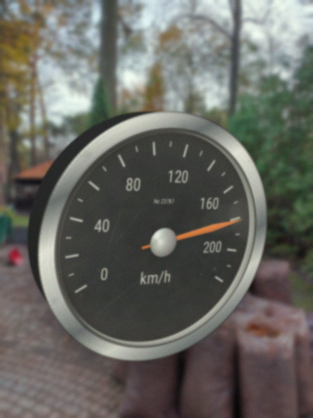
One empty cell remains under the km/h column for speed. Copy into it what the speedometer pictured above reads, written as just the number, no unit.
180
